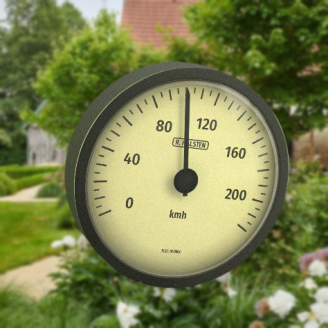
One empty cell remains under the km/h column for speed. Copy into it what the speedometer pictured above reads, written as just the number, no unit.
100
